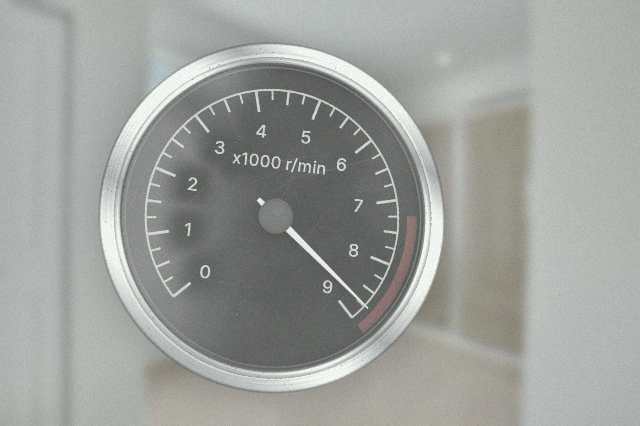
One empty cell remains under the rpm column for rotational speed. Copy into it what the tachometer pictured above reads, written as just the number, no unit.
8750
